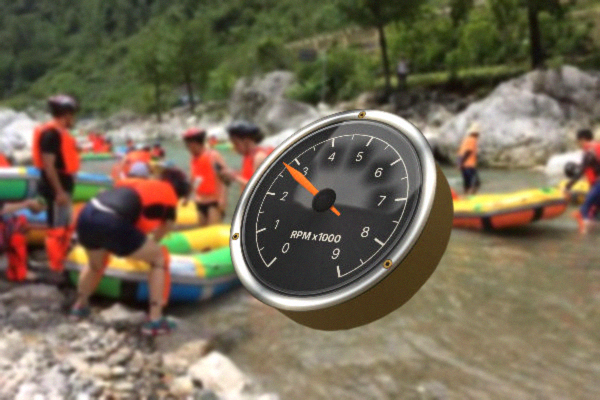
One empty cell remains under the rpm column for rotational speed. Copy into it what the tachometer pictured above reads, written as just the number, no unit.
2750
